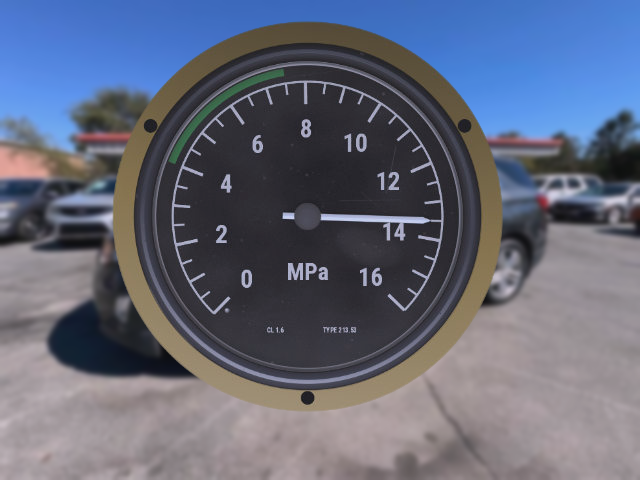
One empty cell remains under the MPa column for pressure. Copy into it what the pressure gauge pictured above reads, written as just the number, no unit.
13.5
